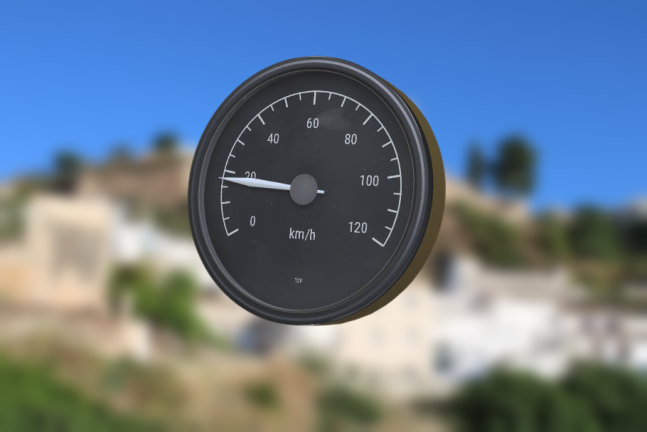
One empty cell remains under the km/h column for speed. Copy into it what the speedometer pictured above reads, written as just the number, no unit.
17.5
